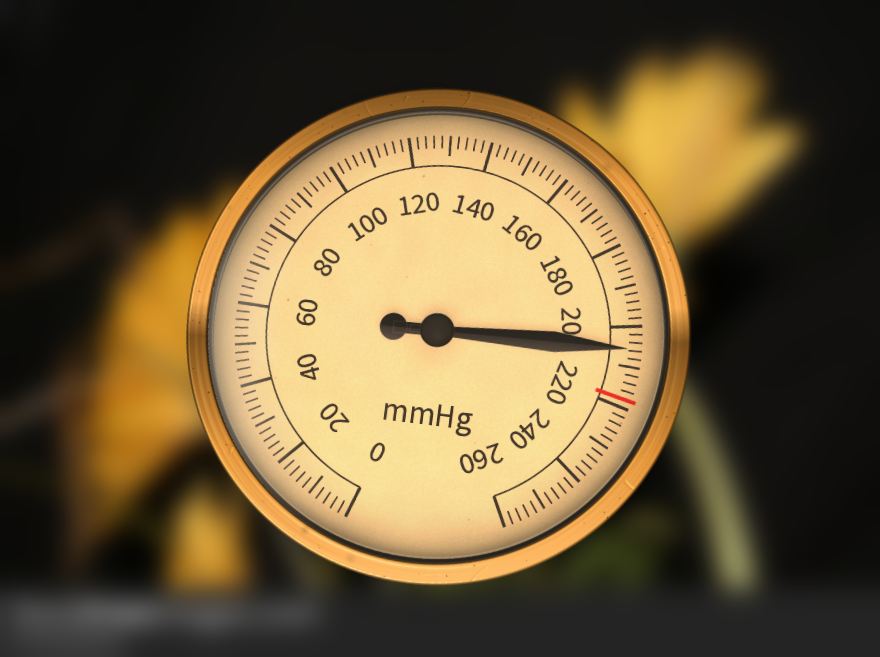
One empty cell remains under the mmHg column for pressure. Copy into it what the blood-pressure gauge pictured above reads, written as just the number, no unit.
206
